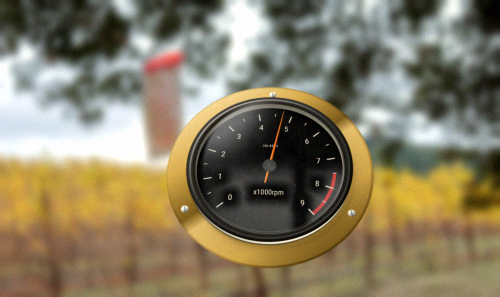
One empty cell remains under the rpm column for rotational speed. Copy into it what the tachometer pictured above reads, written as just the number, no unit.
4750
